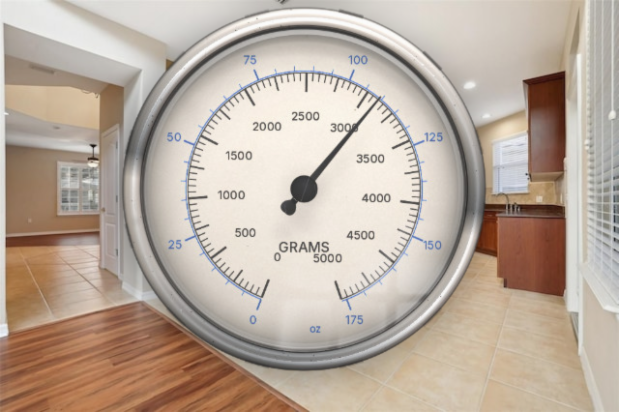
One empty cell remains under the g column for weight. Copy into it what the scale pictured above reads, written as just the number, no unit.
3100
